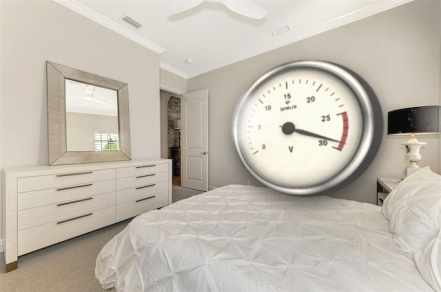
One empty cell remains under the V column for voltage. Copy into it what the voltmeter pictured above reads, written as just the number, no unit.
29
